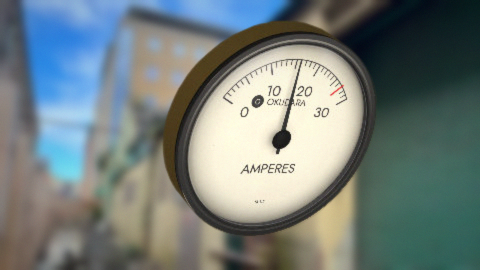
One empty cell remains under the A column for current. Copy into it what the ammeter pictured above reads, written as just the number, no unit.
15
